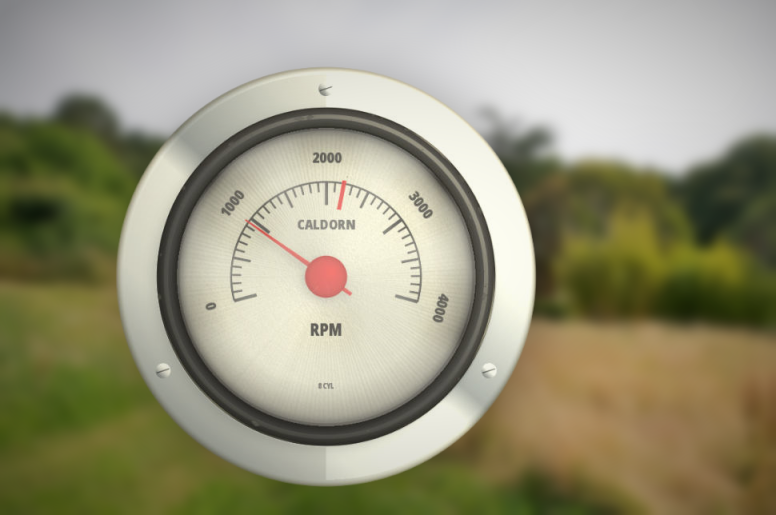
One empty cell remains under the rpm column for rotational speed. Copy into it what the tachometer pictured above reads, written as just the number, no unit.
950
